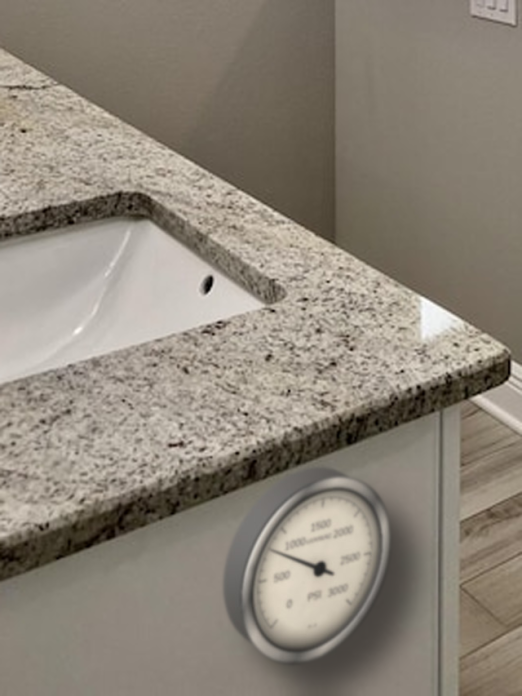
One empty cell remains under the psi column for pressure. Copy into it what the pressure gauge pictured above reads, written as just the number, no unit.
800
